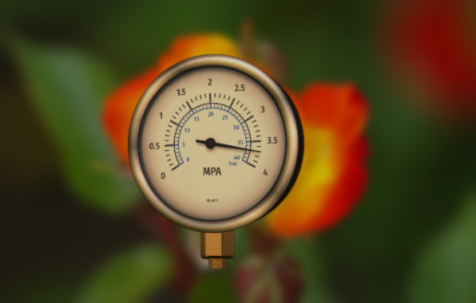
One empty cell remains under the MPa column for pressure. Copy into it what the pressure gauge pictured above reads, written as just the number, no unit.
3.7
